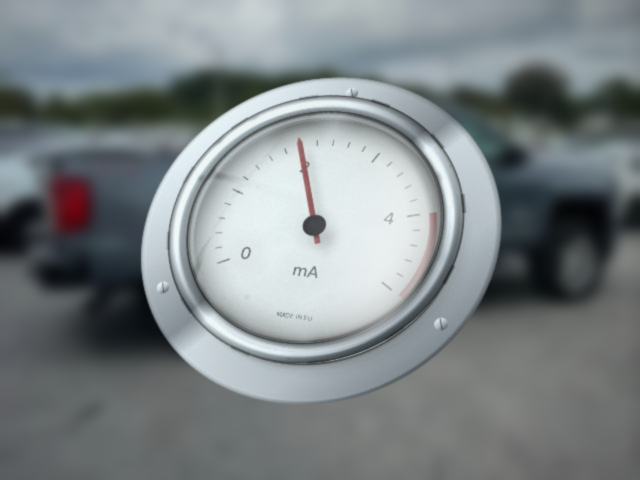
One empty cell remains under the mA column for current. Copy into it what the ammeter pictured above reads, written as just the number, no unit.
2
